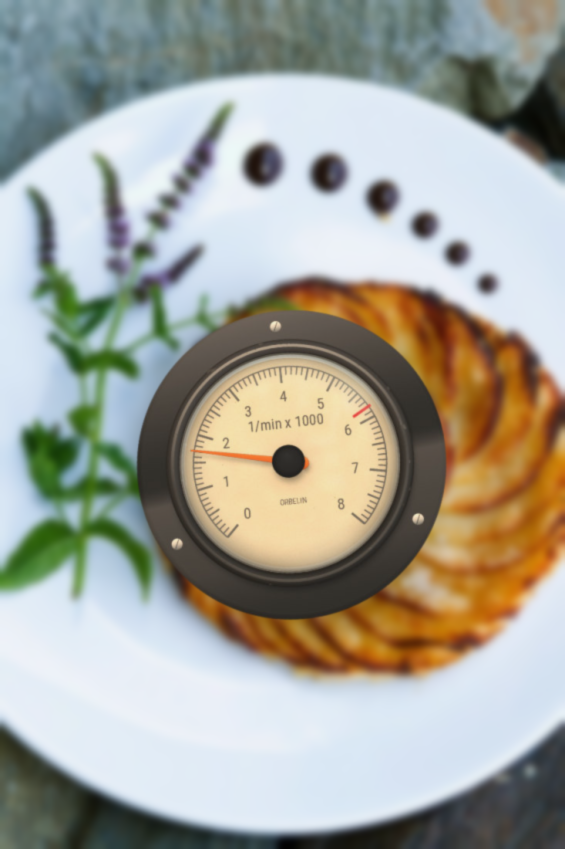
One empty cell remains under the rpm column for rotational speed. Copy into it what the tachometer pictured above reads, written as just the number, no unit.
1700
